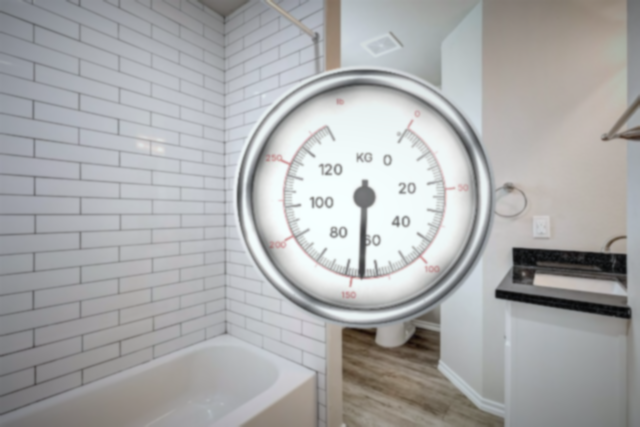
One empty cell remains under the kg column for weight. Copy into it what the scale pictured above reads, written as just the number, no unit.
65
